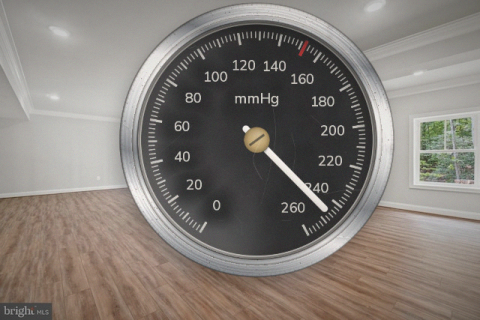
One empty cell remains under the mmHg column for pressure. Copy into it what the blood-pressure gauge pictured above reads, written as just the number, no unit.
246
